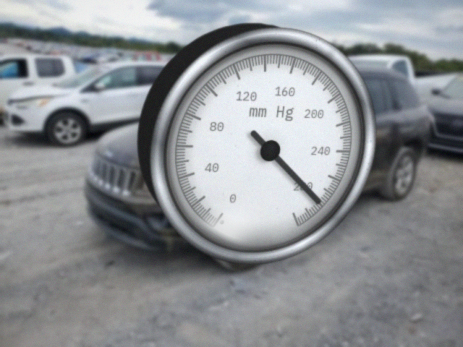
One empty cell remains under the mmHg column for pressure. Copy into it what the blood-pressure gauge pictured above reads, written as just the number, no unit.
280
